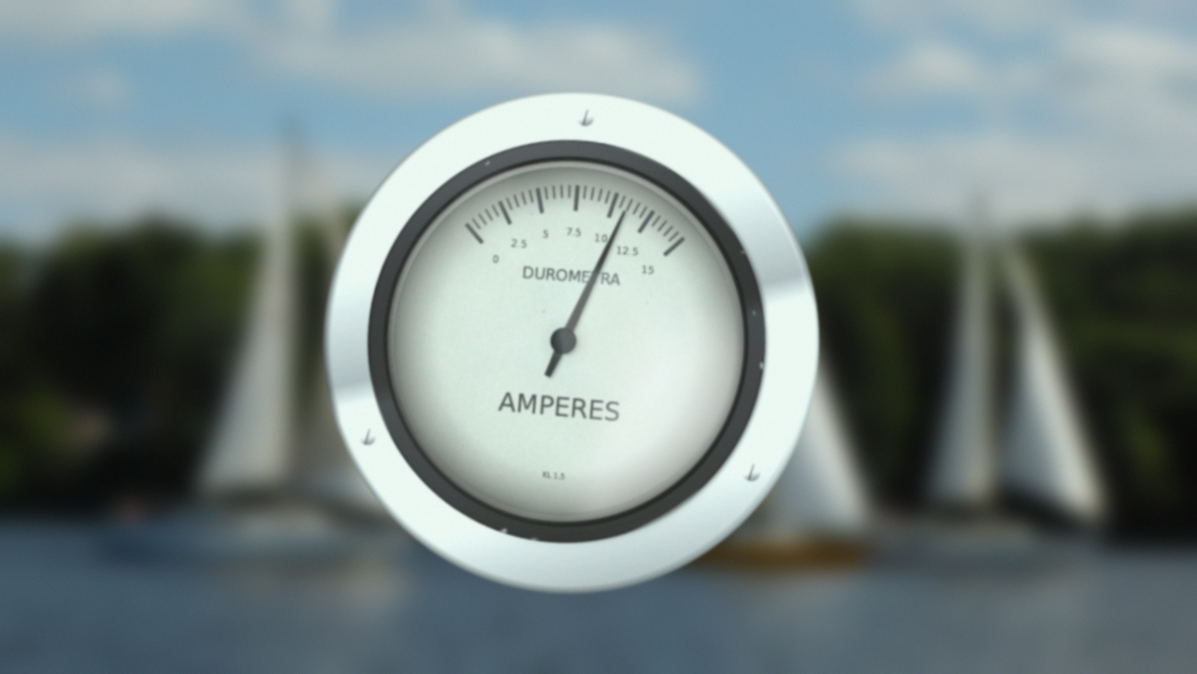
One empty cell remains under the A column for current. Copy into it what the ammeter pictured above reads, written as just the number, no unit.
11
